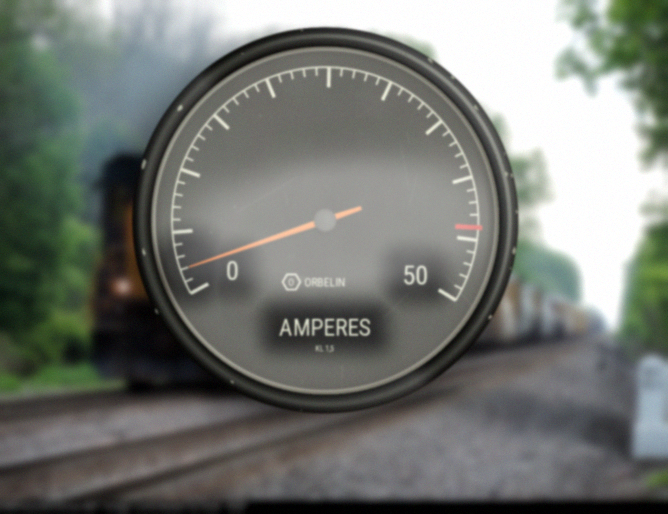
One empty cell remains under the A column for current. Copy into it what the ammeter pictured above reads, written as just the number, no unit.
2
